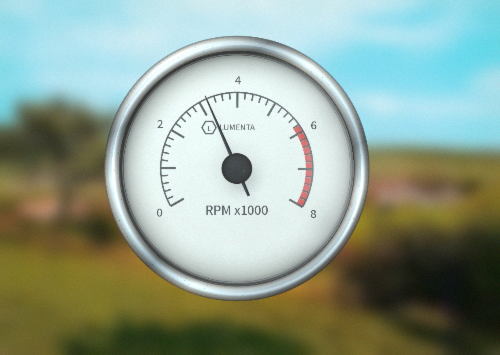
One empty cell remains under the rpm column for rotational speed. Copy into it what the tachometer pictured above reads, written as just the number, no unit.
3200
